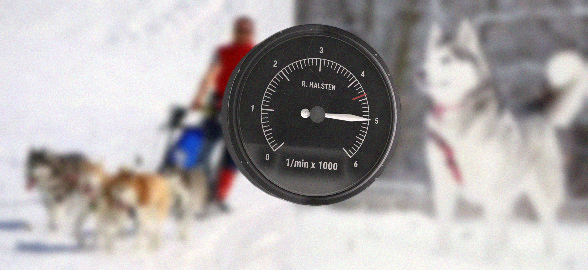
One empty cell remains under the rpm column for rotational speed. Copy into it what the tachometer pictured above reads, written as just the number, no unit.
5000
